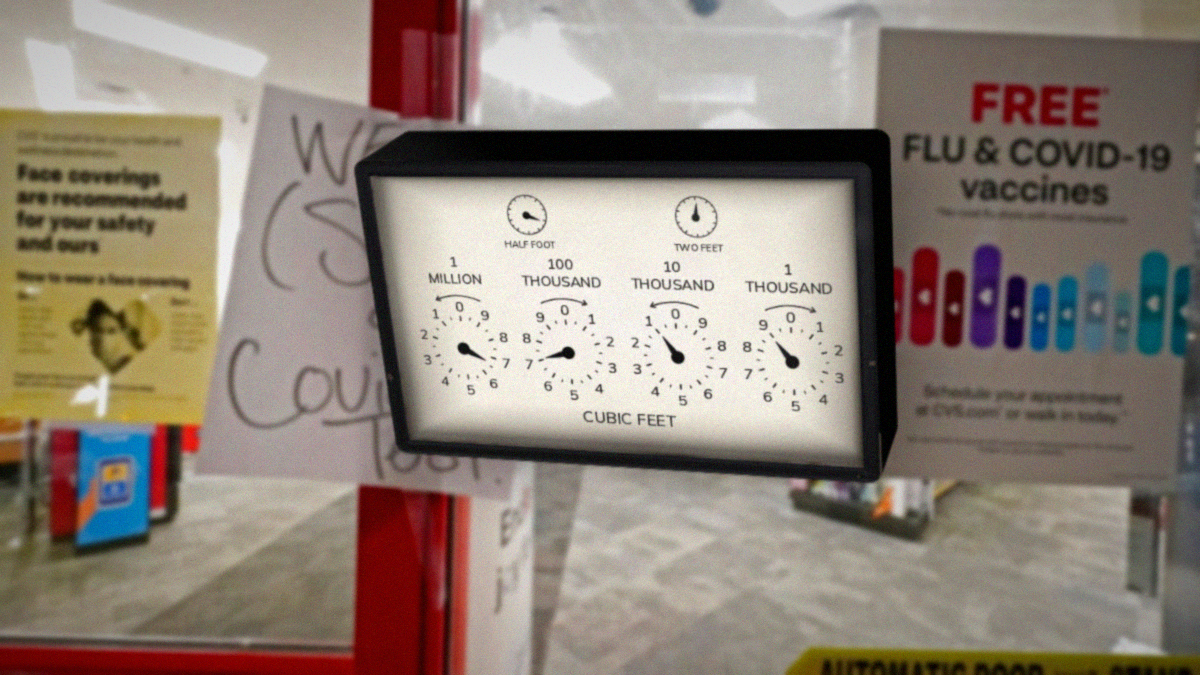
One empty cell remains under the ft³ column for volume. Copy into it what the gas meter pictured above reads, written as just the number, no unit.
670900
